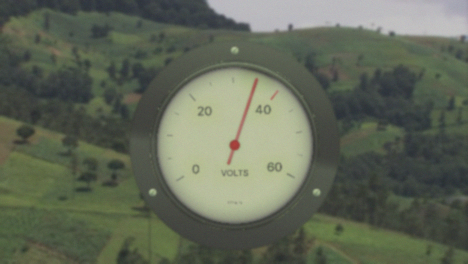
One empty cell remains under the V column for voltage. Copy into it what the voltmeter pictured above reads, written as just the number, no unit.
35
